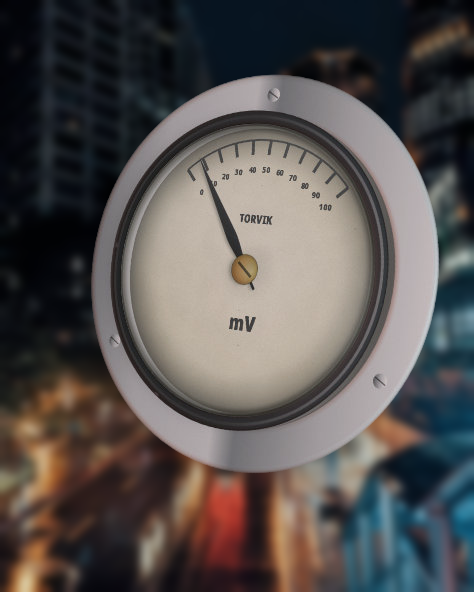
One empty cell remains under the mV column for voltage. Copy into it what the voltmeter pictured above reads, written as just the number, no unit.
10
